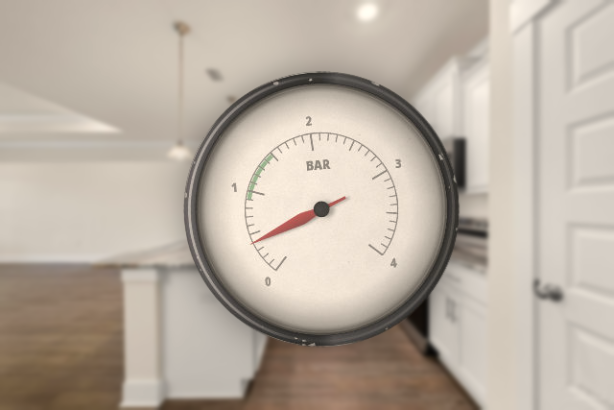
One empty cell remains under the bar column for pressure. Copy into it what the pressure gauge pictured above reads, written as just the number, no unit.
0.4
